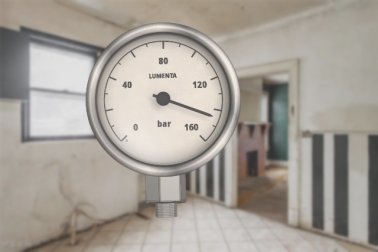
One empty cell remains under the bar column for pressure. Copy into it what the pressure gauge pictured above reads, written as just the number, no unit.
145
